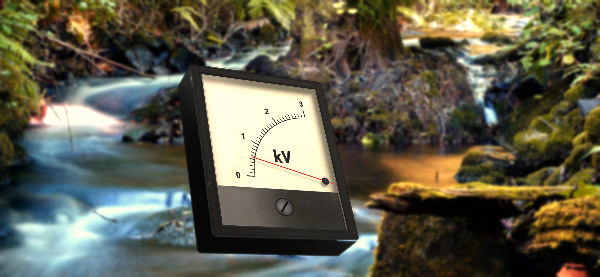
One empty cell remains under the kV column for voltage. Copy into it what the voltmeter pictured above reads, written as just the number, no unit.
0.5
